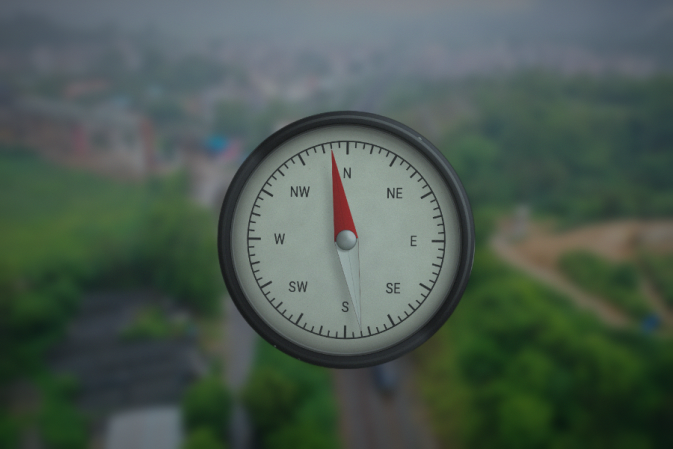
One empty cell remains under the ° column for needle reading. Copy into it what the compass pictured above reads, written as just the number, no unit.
350
